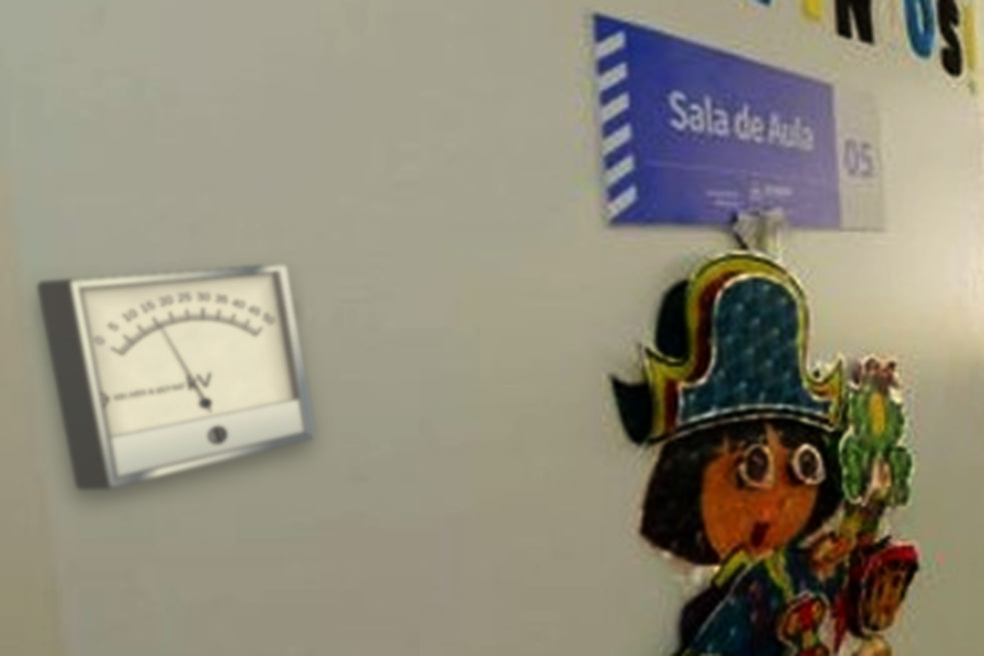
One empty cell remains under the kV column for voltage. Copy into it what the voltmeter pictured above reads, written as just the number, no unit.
15
